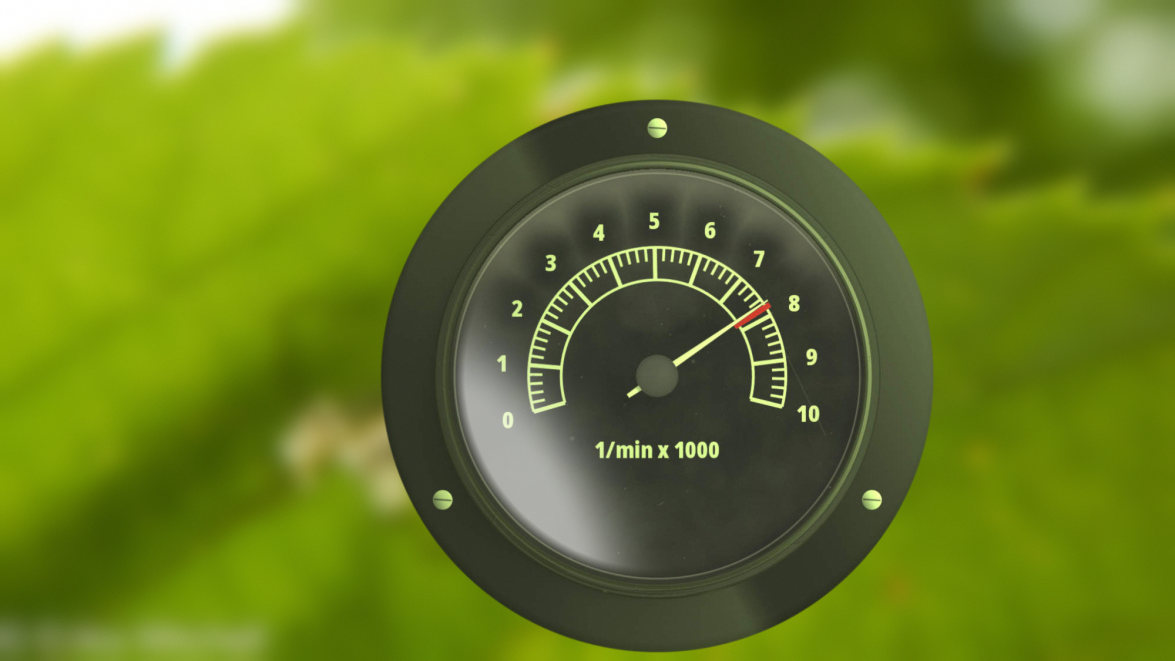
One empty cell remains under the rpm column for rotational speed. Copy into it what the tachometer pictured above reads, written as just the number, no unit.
7700
